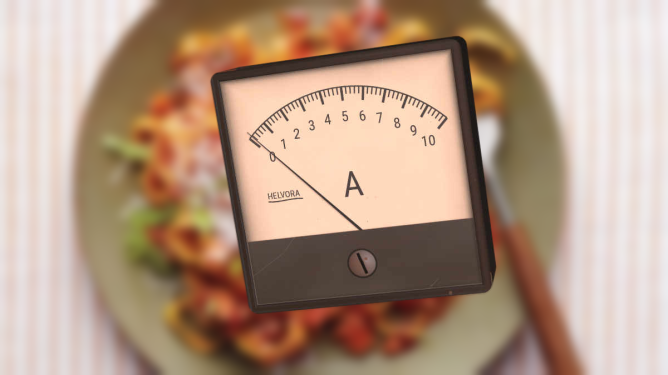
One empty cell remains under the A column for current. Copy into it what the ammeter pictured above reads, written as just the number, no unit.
0.2
